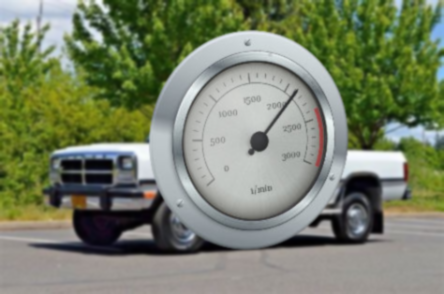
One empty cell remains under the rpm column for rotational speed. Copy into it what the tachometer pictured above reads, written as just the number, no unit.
2100
